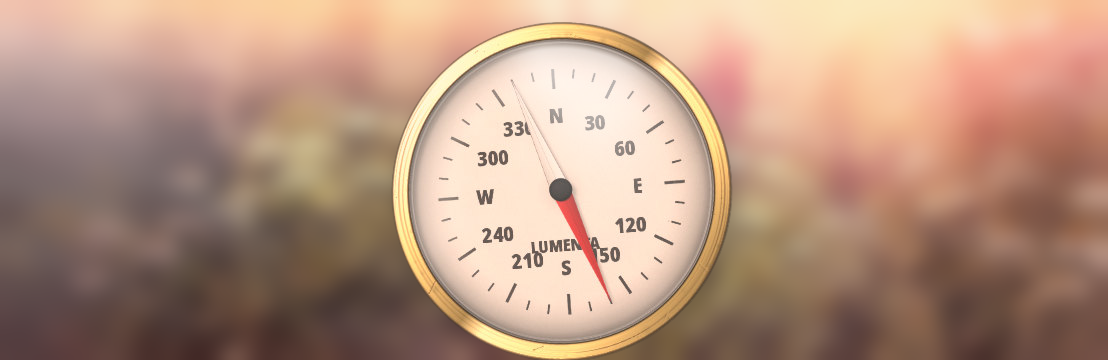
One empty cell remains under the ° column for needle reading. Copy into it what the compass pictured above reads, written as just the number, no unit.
160
